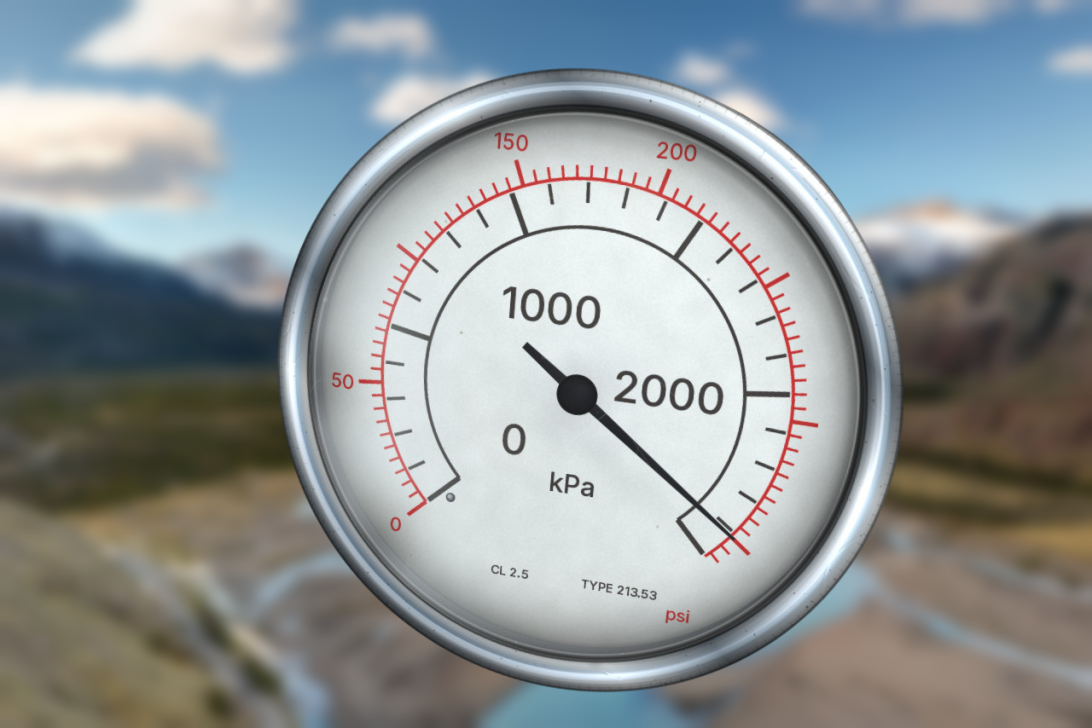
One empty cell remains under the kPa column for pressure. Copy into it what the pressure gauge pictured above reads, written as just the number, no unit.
2400
